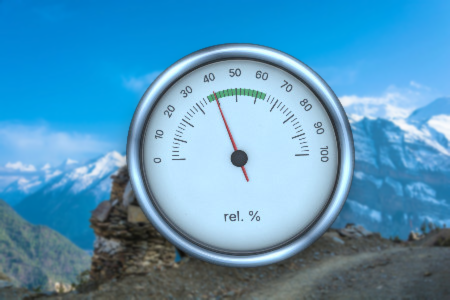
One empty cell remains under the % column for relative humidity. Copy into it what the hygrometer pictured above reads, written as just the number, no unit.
40
